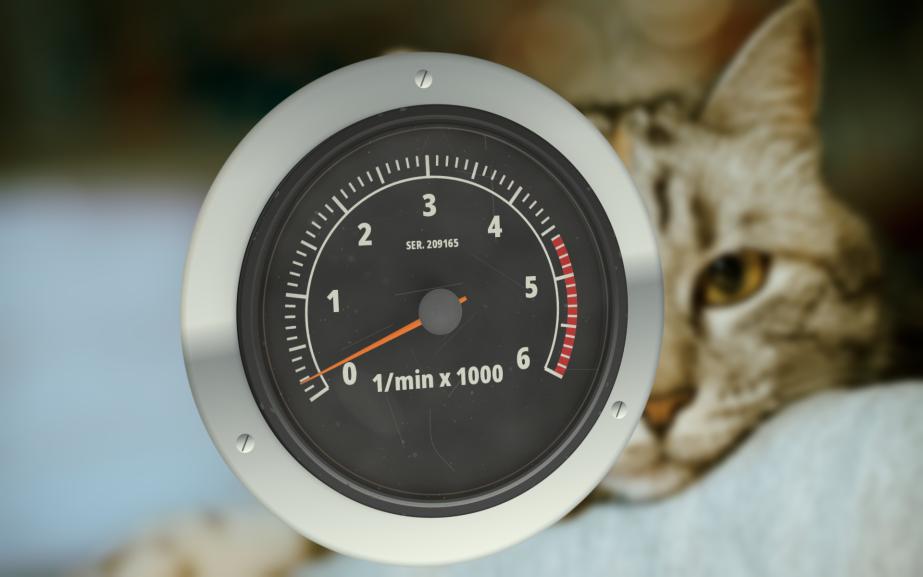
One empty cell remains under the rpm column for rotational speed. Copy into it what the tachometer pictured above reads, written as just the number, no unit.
200
